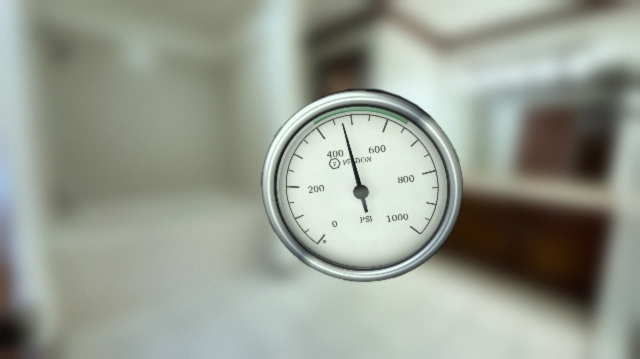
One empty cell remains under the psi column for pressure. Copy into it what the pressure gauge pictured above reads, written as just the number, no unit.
475
